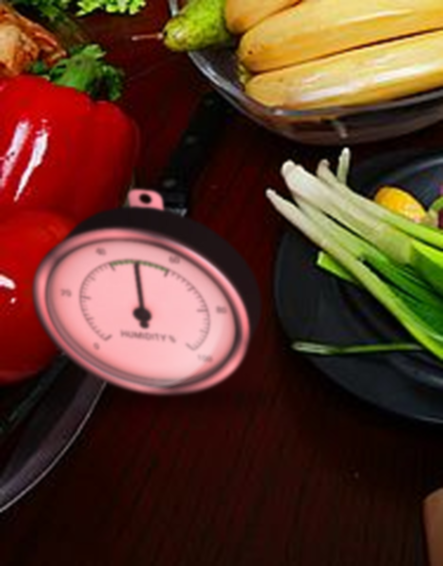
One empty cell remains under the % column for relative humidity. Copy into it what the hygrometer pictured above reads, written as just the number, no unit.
50
